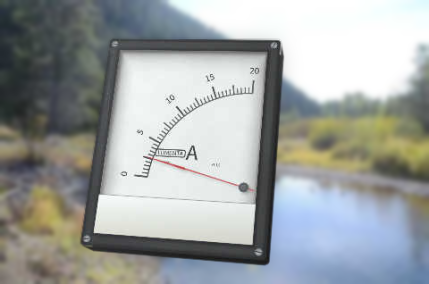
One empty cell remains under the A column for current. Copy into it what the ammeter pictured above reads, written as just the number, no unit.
2.5
